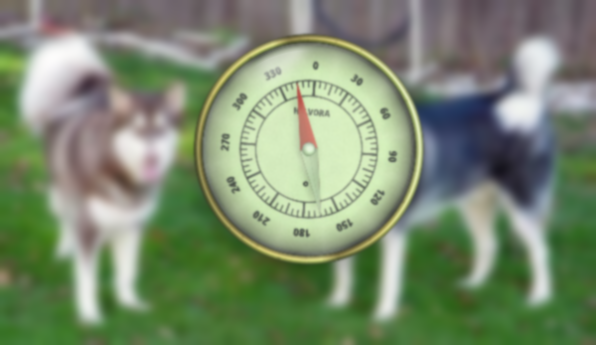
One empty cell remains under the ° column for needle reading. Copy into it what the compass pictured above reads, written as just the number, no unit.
345
